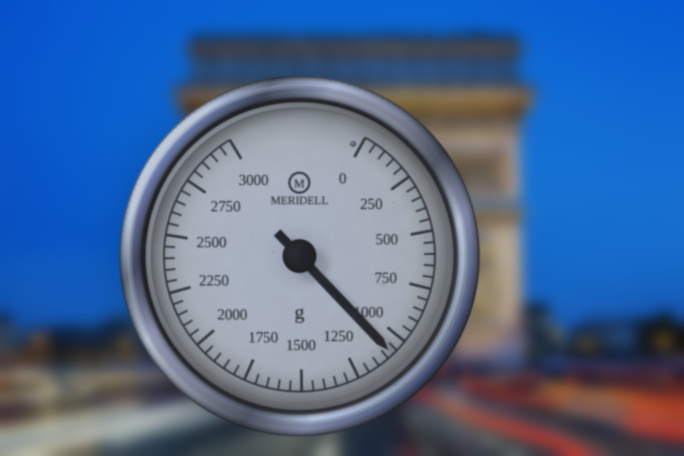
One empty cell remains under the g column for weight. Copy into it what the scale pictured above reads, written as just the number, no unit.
1075
